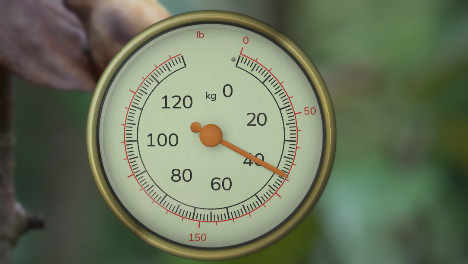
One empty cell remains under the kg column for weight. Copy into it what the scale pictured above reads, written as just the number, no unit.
40
